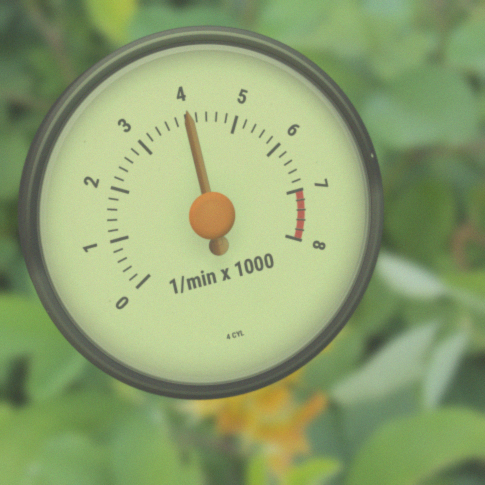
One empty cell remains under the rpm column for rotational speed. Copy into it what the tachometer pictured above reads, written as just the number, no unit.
4000
